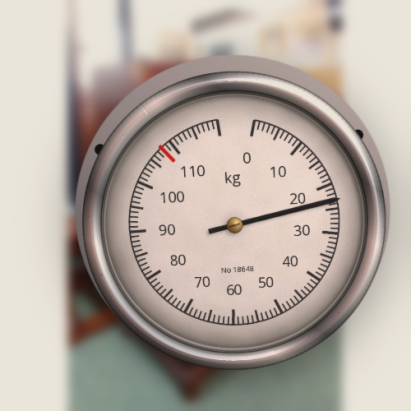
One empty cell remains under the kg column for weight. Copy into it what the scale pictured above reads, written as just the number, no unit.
23
